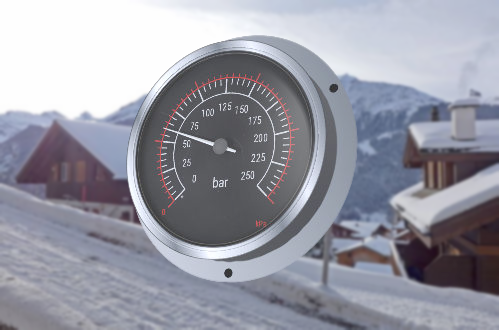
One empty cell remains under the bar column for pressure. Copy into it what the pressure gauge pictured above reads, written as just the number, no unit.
60
